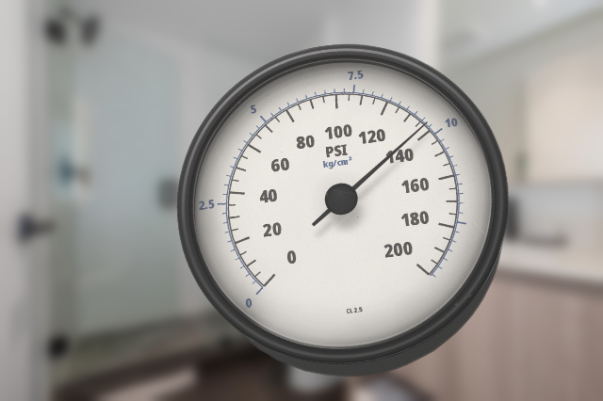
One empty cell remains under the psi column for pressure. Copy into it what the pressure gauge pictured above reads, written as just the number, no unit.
137.5
